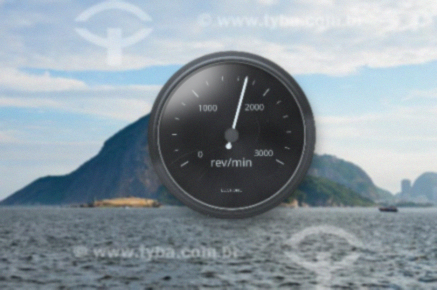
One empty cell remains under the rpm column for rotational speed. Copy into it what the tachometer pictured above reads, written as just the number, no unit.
1700
